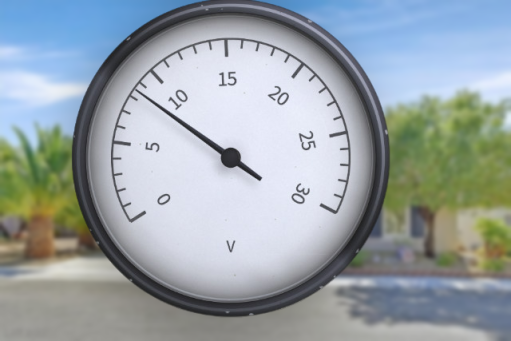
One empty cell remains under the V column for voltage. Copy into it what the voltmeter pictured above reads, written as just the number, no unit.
8.5
